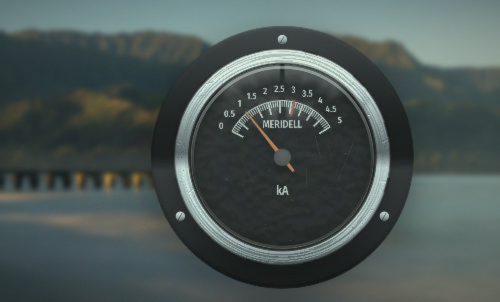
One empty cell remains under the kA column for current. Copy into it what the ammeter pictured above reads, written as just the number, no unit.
1
